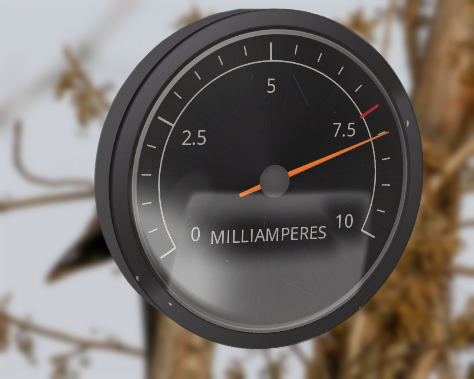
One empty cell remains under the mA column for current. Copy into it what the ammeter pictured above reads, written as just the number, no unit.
8
